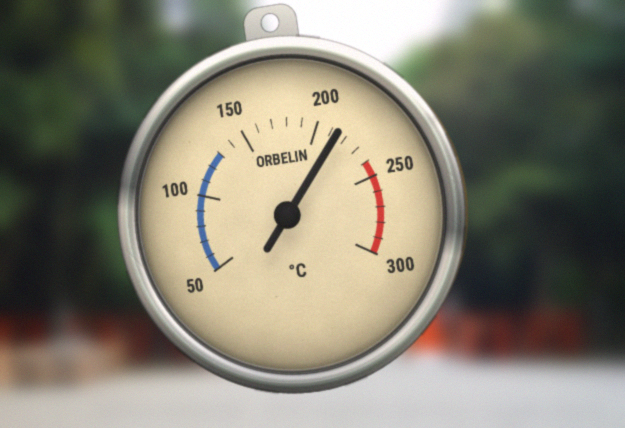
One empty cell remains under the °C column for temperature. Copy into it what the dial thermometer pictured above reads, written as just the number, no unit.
215
